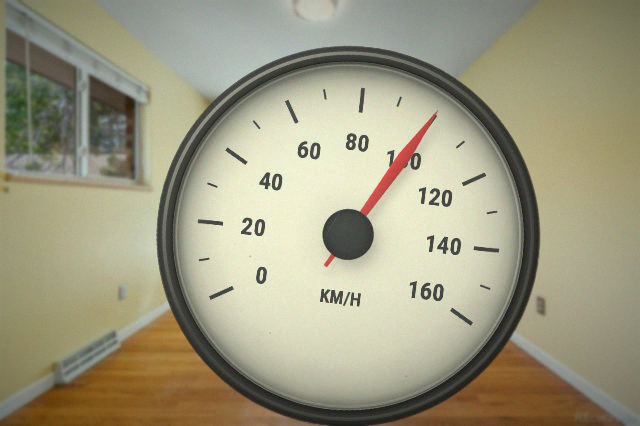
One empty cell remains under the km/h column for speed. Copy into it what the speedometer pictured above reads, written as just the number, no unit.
100
